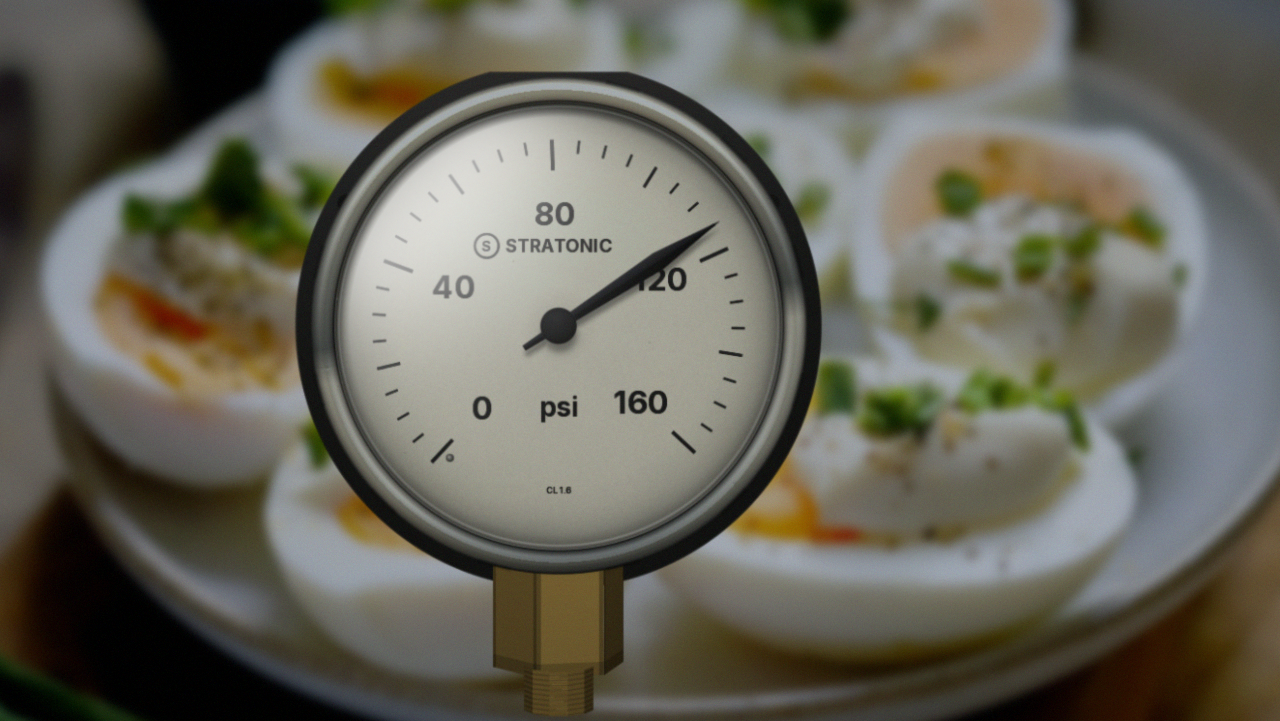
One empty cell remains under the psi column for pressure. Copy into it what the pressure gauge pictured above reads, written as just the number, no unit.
115
